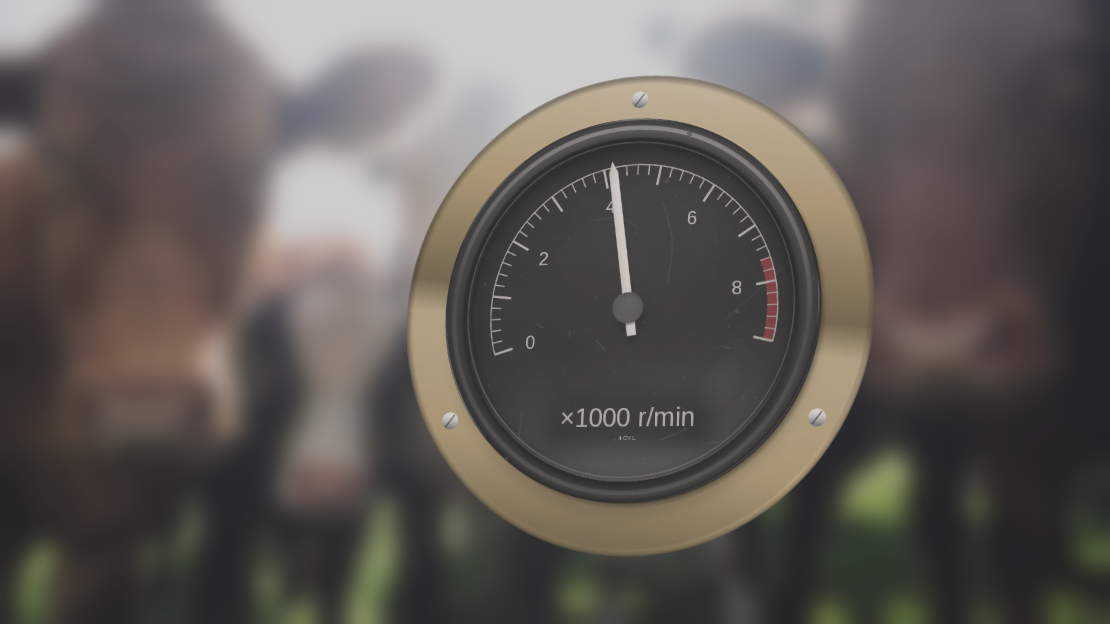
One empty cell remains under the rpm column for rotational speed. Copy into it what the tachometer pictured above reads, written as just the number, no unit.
4200
